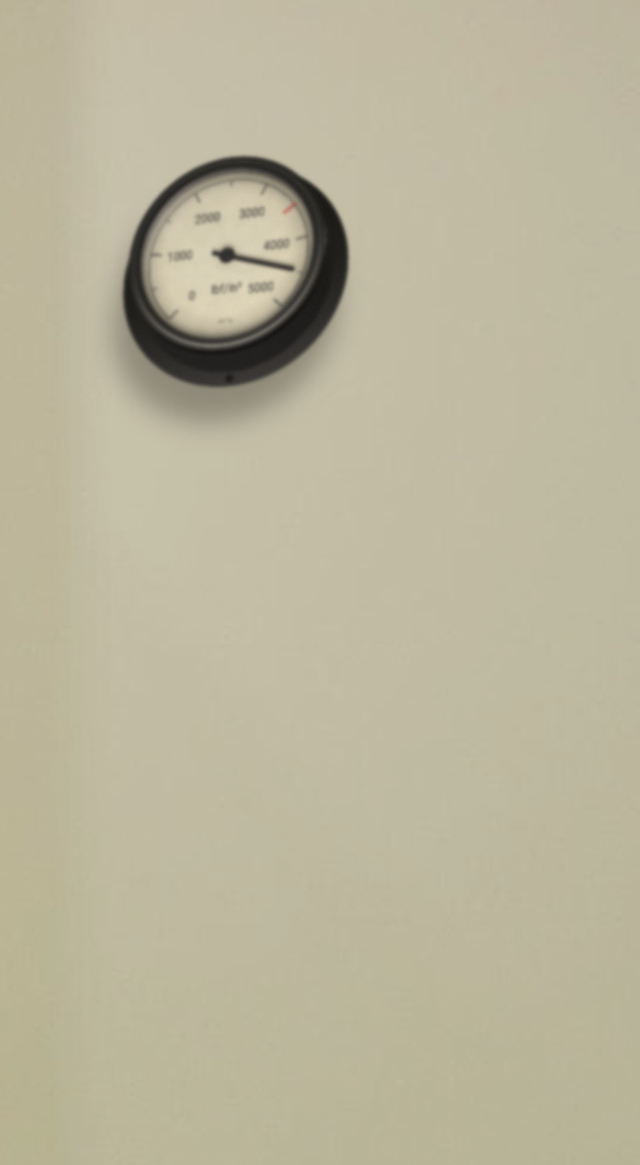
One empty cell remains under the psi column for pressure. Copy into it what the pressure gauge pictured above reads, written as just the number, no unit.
4500
